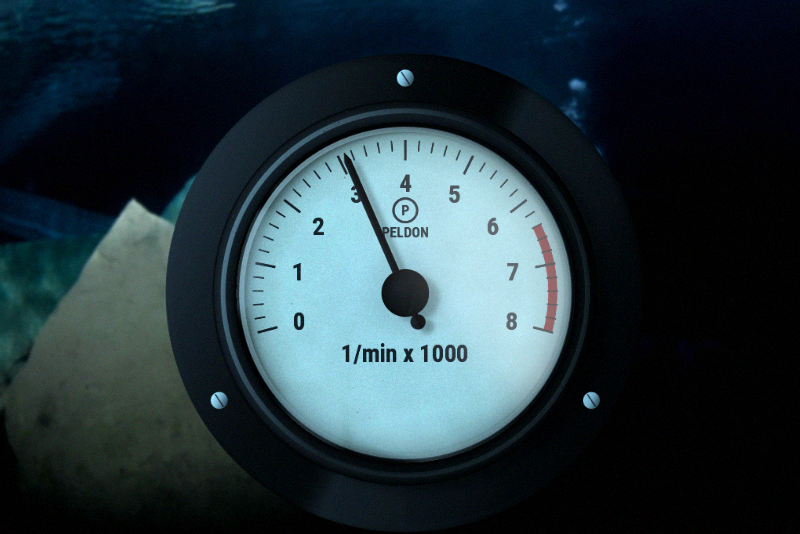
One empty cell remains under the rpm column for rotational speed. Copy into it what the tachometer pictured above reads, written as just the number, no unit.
3100
